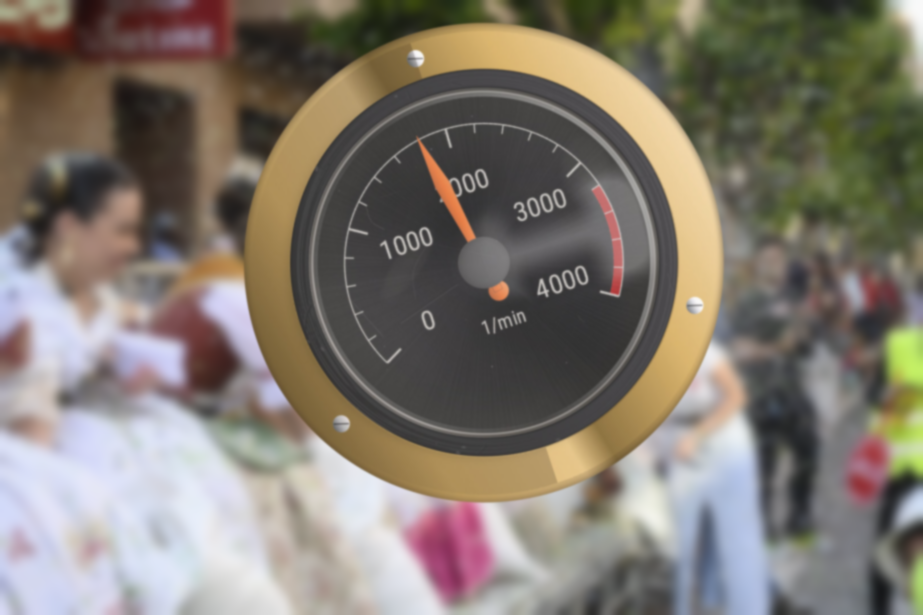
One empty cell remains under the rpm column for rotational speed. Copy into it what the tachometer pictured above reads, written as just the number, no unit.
1800
